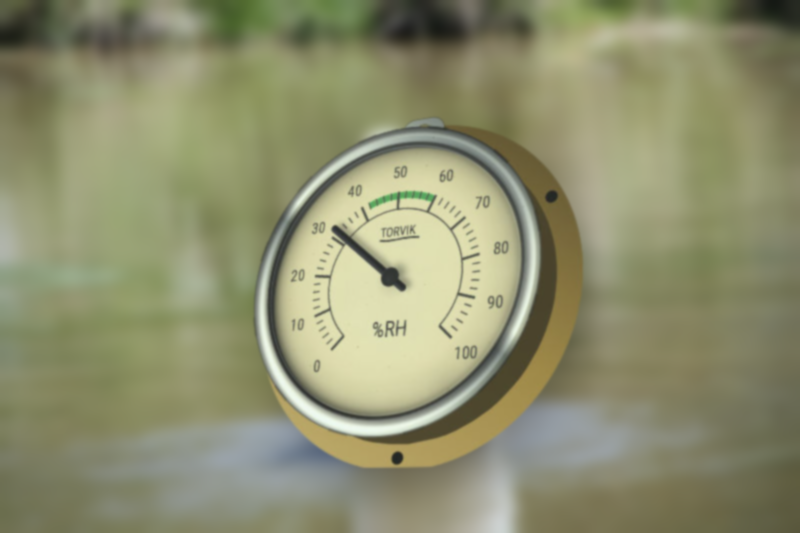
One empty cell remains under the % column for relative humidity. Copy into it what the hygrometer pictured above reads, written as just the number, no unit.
32
